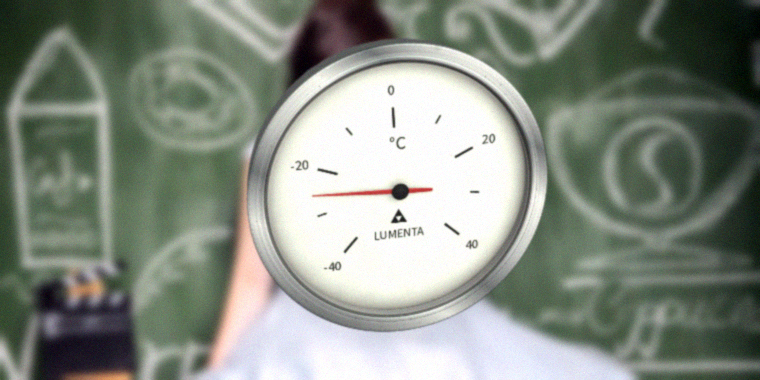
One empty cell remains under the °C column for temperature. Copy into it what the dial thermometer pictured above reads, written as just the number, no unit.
-25
